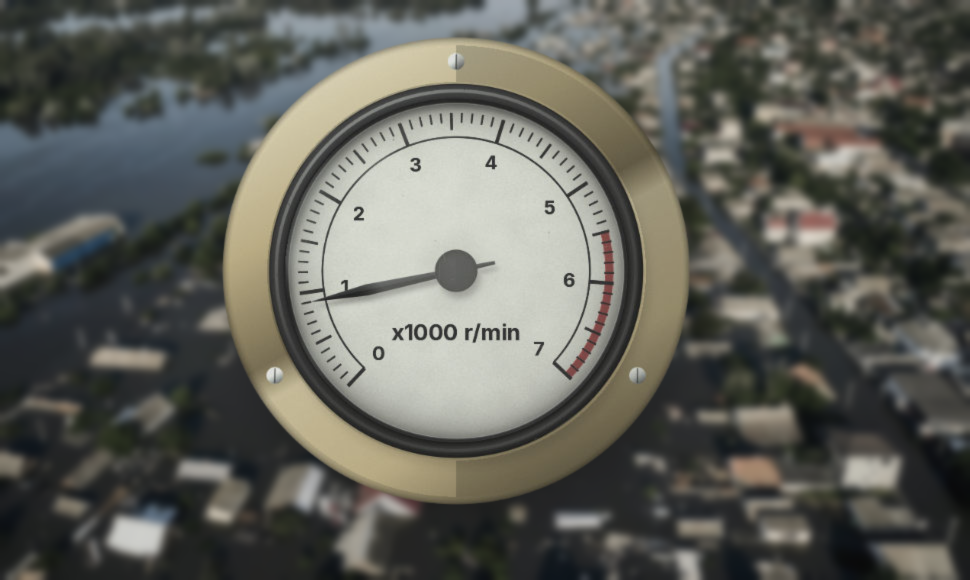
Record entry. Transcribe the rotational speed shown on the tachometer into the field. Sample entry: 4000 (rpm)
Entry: 900 (rpm)
